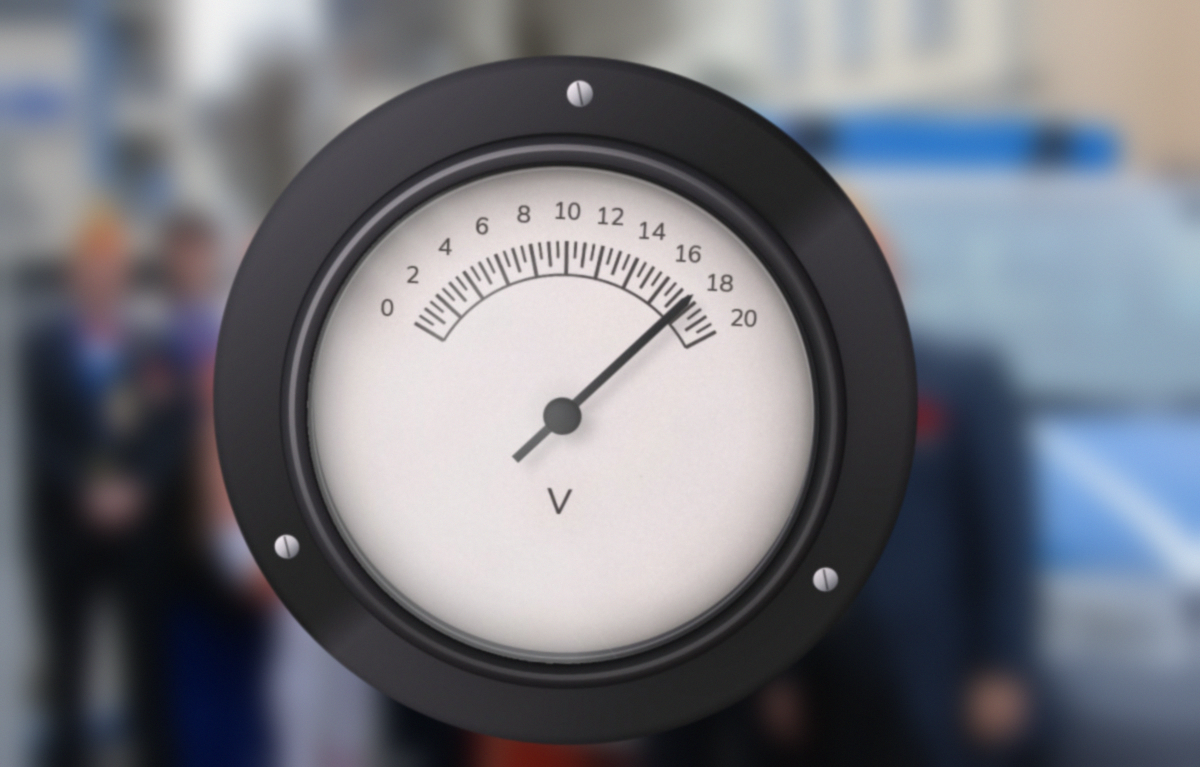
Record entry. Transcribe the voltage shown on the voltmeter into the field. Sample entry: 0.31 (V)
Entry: 17.5 (V)
